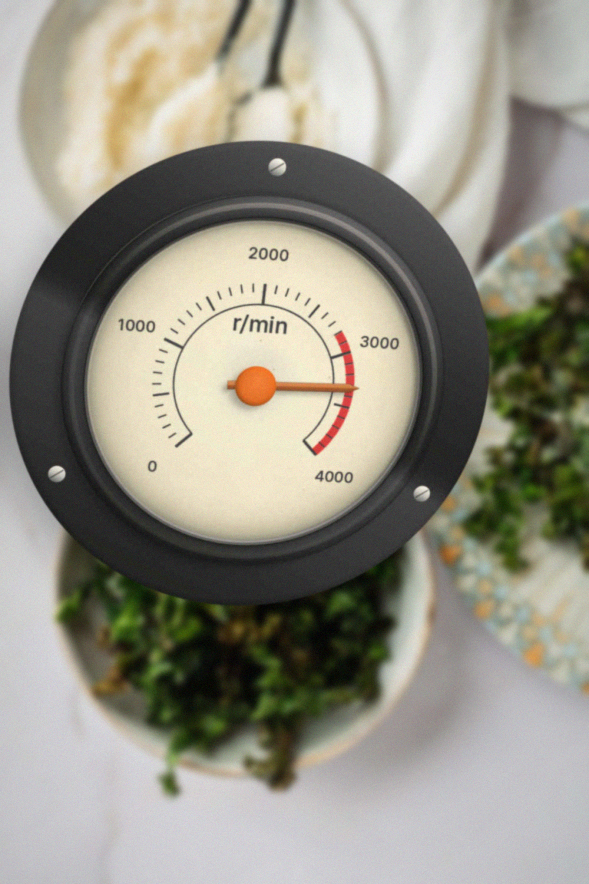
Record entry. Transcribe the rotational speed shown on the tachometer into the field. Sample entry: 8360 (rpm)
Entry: 3300 (rpm)
